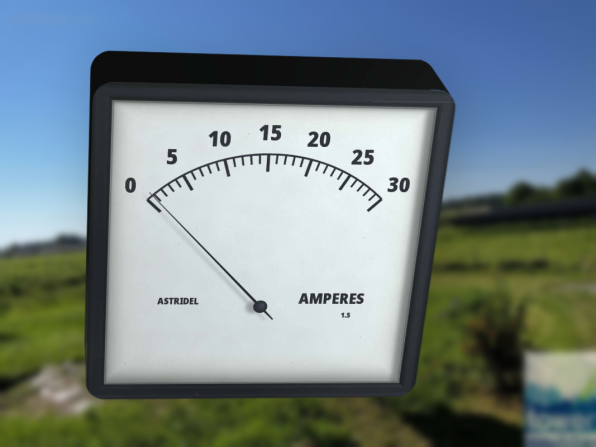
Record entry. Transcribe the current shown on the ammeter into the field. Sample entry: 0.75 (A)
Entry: 1 (A)
